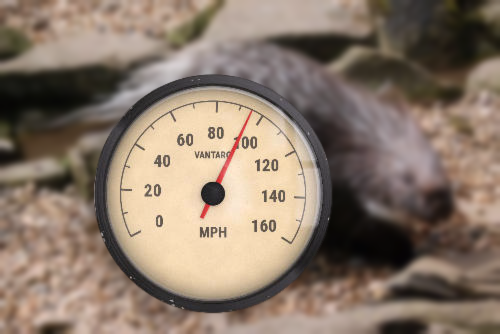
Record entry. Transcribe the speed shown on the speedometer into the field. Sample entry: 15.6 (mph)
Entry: 95 (mph)
